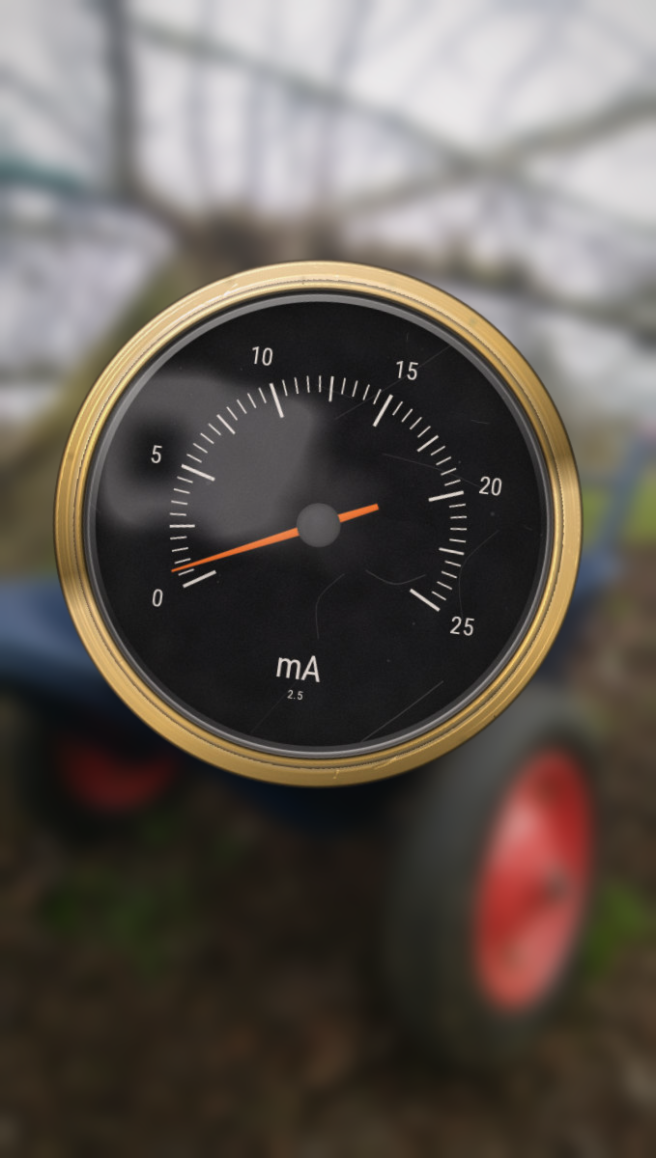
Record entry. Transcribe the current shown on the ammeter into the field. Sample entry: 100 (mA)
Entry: 0.75 (mA)
